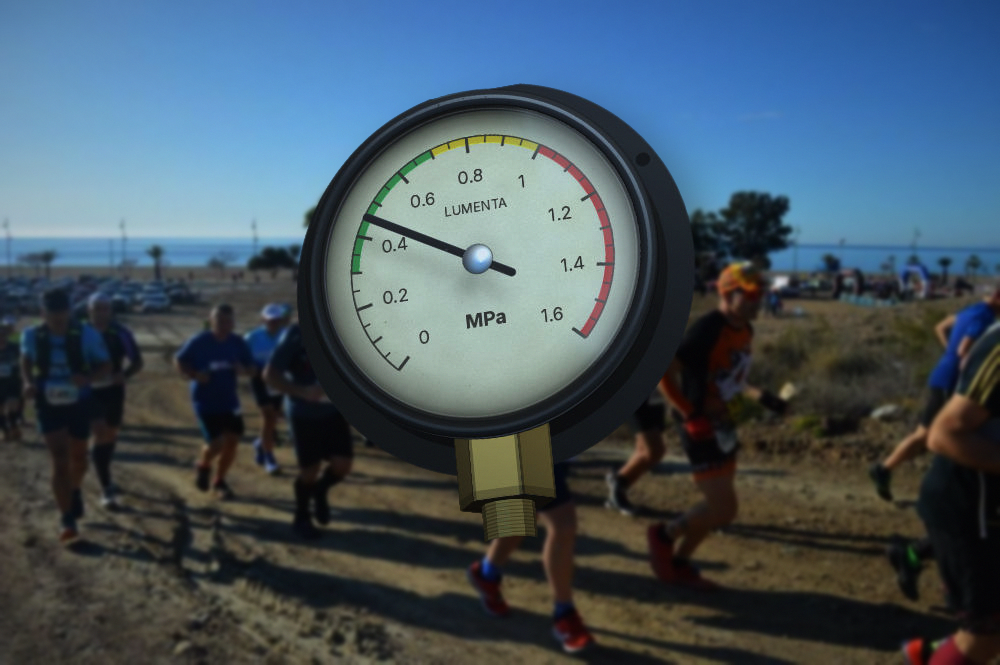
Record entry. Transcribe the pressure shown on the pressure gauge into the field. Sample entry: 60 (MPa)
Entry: 0.45 (MPa)
